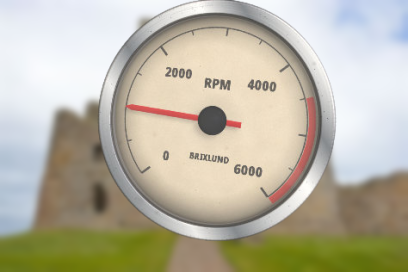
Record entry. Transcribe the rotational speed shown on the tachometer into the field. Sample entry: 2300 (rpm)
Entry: 1000 (rpm)
